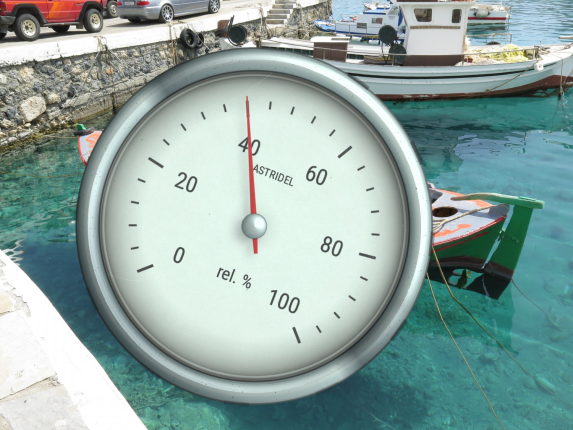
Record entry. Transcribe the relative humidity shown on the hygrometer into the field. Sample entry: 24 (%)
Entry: 40 (%)
